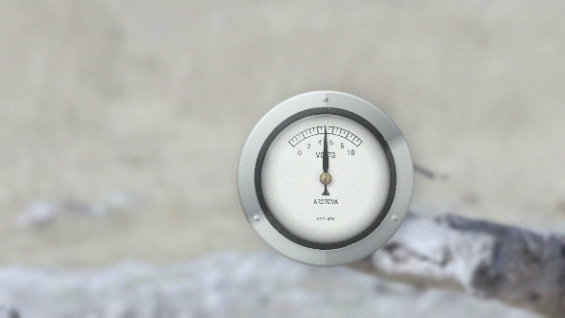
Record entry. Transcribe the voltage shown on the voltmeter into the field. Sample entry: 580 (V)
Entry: 5 (V)
